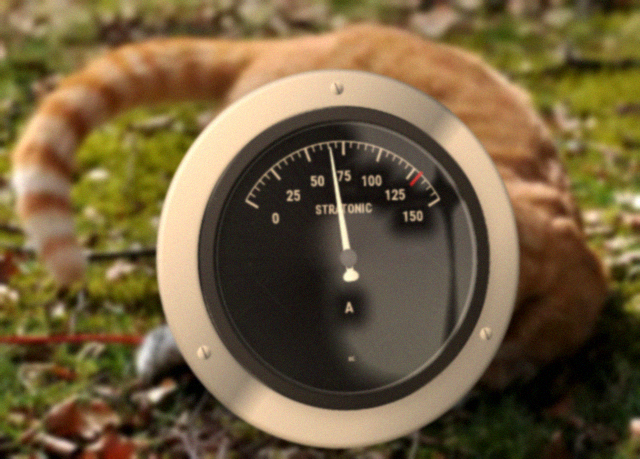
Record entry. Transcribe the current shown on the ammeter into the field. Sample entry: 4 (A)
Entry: 65 (A)
